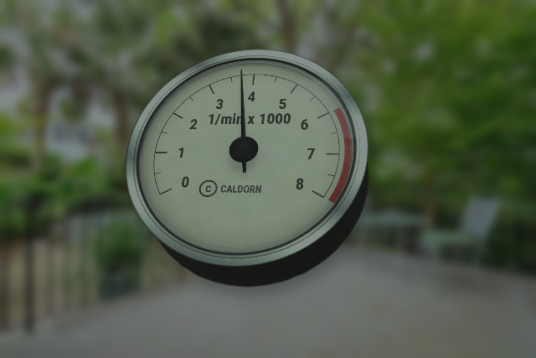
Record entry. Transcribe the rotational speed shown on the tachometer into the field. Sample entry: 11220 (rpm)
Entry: 3750 (rpm)
